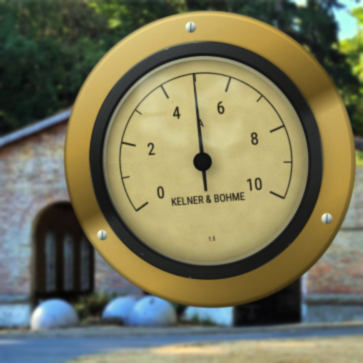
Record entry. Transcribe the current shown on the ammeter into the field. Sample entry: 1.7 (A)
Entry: 5 (A)
